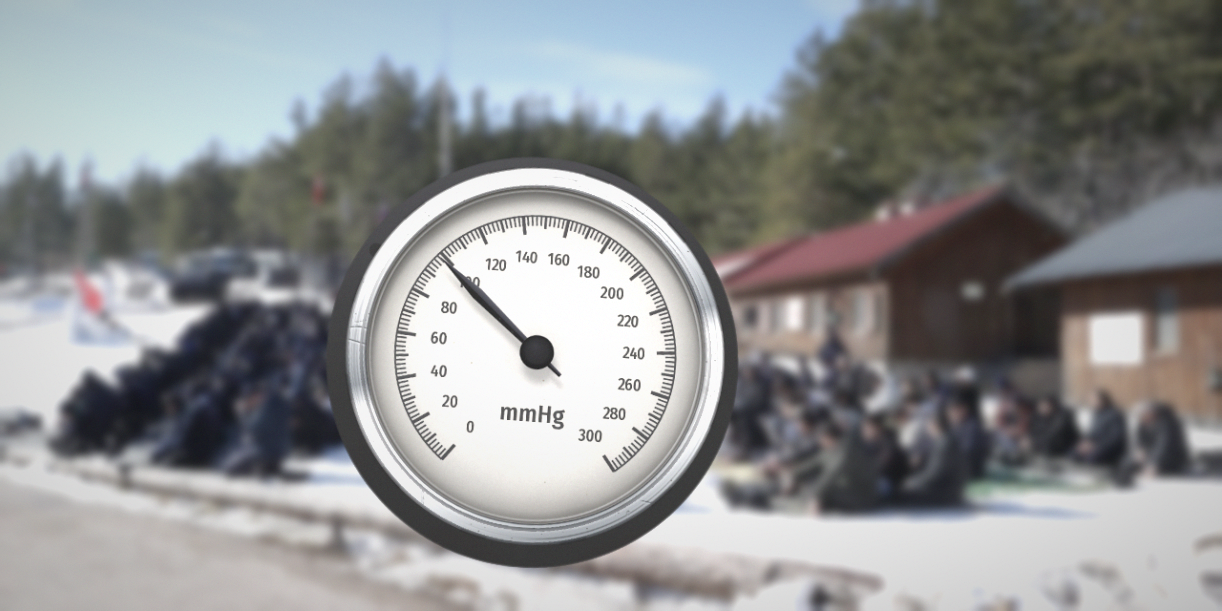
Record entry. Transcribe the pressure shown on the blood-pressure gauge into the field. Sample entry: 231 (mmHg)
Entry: 98 (mmHg)
